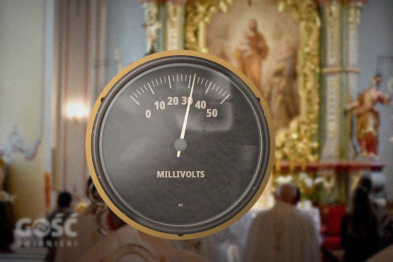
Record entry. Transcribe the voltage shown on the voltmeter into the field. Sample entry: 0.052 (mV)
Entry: 32 (mV)
